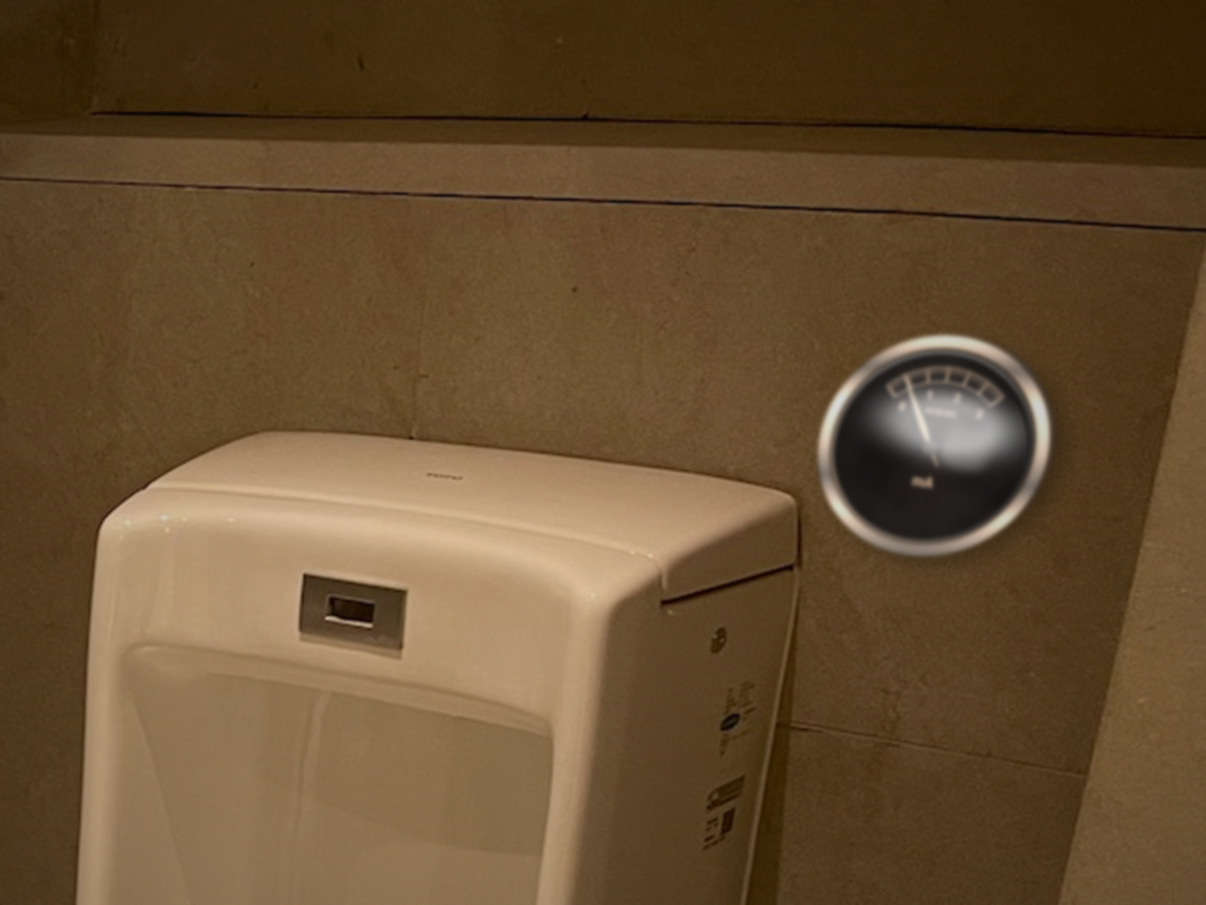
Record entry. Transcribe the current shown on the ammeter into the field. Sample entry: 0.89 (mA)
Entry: 0.5 (mA)
